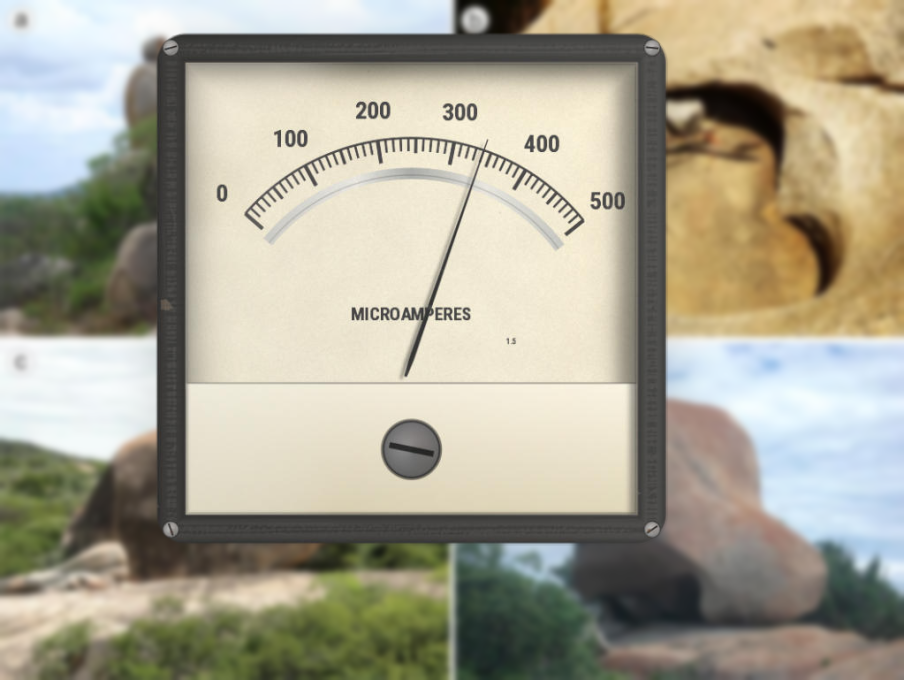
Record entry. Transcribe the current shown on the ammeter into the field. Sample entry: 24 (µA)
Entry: 340 (µA)
